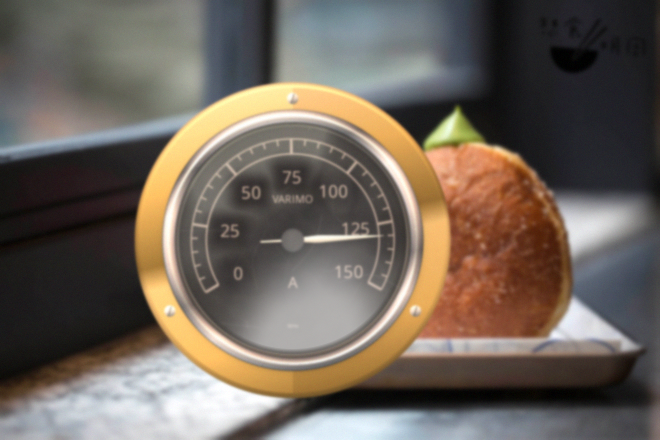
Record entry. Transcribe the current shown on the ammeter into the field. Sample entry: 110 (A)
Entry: 130 (A)
